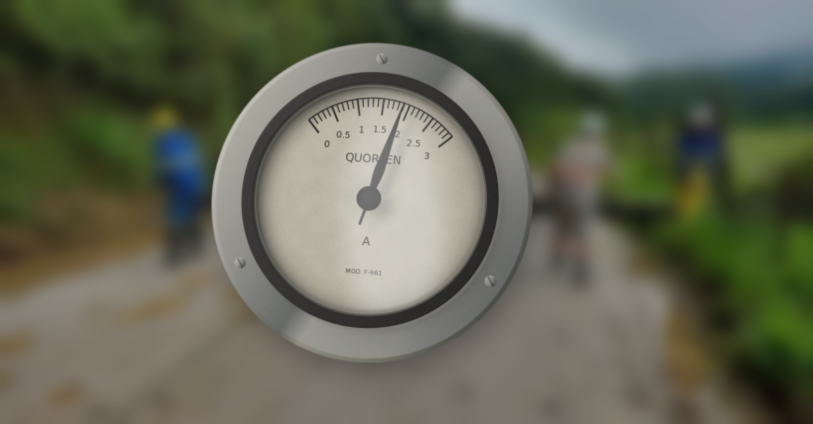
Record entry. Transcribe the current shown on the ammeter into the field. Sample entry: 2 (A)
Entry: 1.9 (A)
